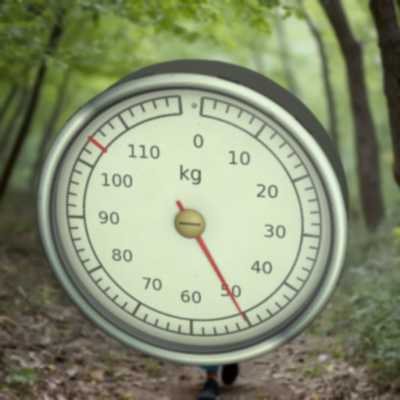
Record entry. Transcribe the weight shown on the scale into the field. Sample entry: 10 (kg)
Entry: 50 (kg)
